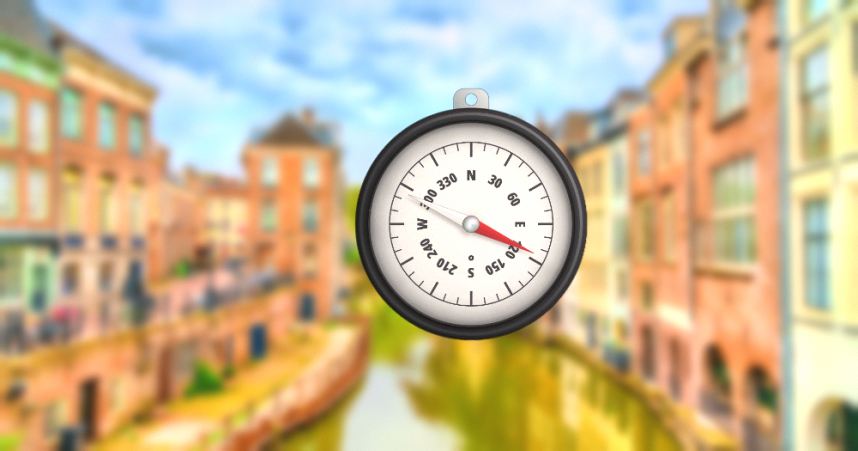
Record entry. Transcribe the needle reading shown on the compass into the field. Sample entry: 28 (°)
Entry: 115 (°)
